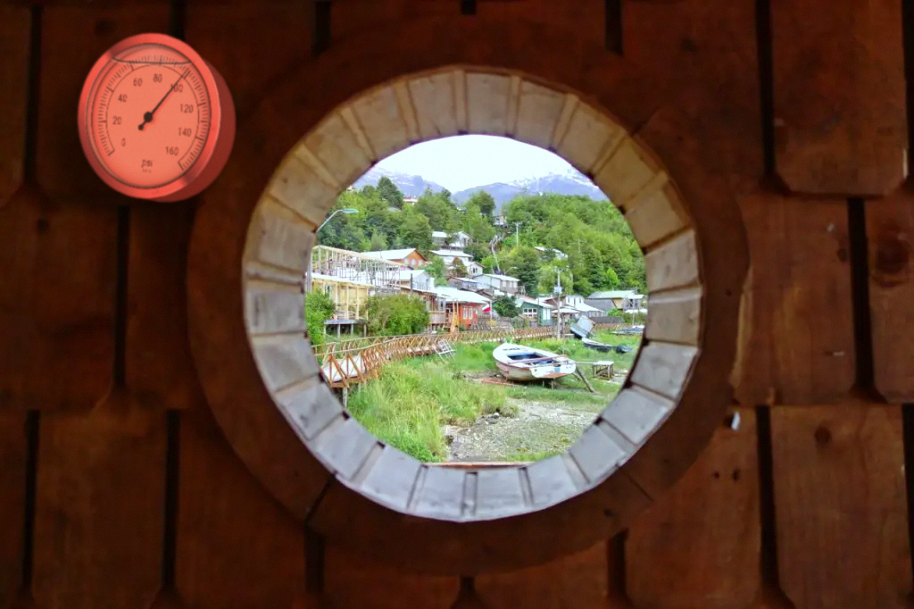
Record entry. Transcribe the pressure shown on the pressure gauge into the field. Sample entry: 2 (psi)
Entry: 100 (psi)
